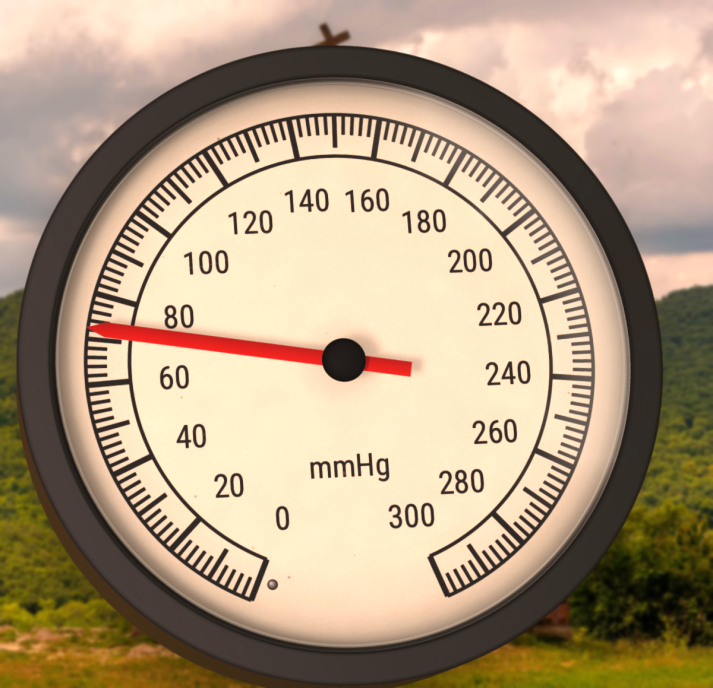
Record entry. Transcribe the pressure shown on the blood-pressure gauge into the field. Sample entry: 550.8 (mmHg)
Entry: 72 (mmHg)
